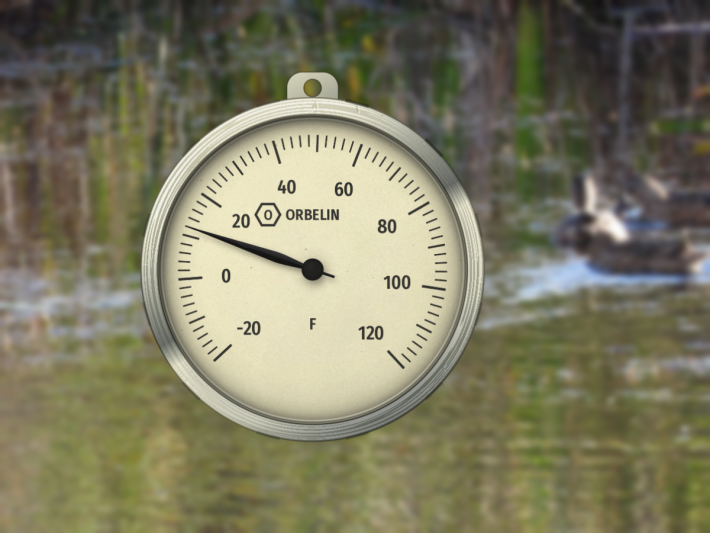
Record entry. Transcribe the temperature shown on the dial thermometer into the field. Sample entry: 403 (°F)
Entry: 12 (°F)
